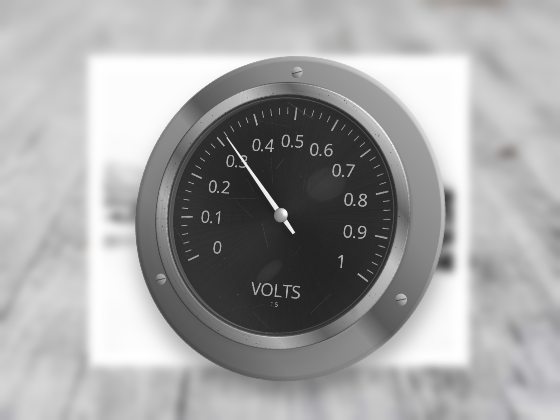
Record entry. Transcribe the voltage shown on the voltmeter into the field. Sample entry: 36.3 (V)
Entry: 0.32 (V)
